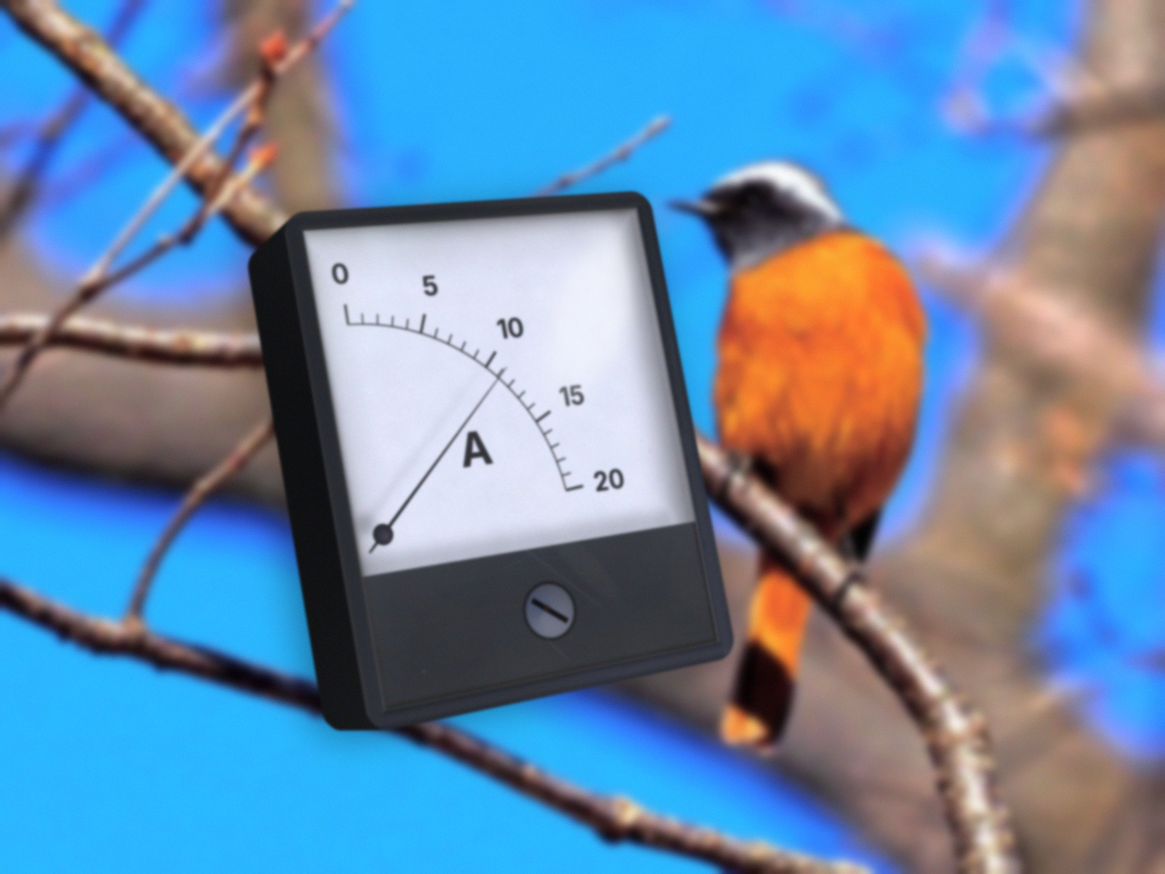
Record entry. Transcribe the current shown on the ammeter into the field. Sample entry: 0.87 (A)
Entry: 11 (A)
